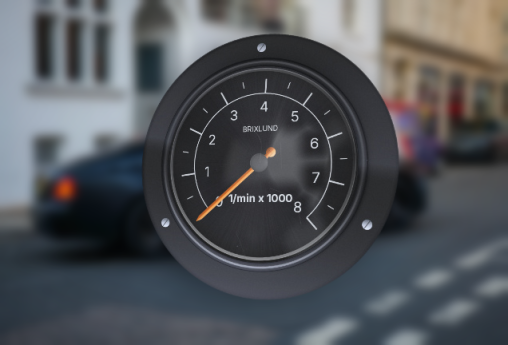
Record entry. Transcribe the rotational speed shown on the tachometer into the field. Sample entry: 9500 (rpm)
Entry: 0 (rpm)
